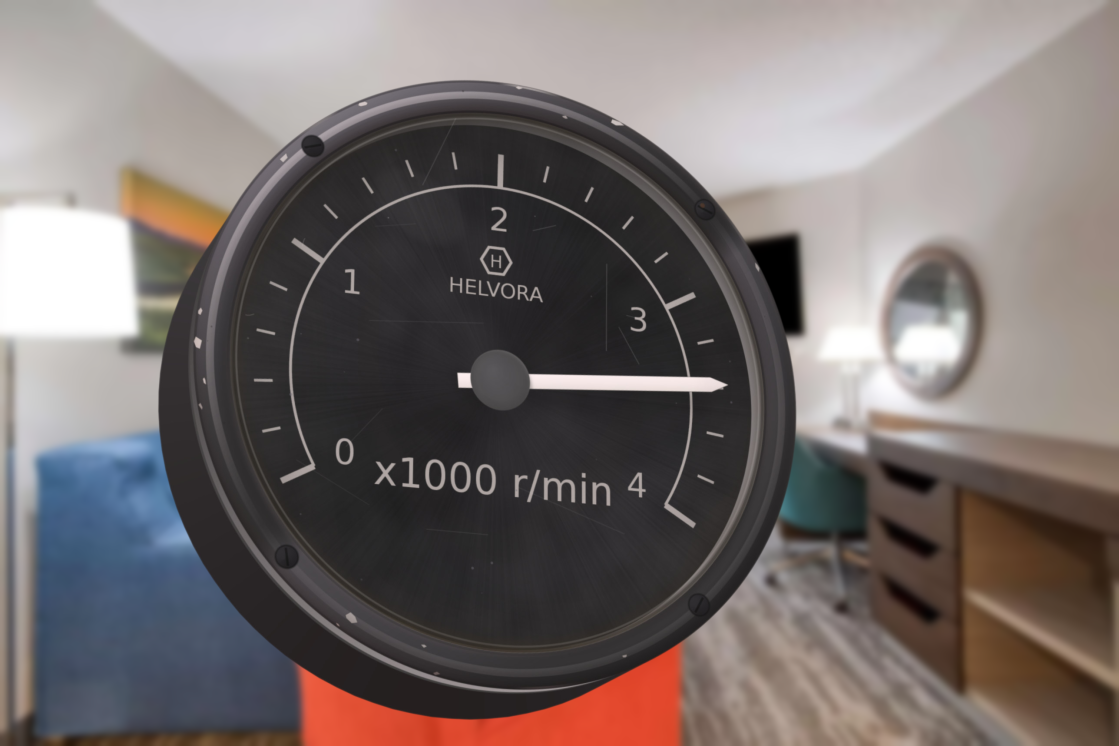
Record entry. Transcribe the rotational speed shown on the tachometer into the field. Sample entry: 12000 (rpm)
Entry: 3400 (rpm)
